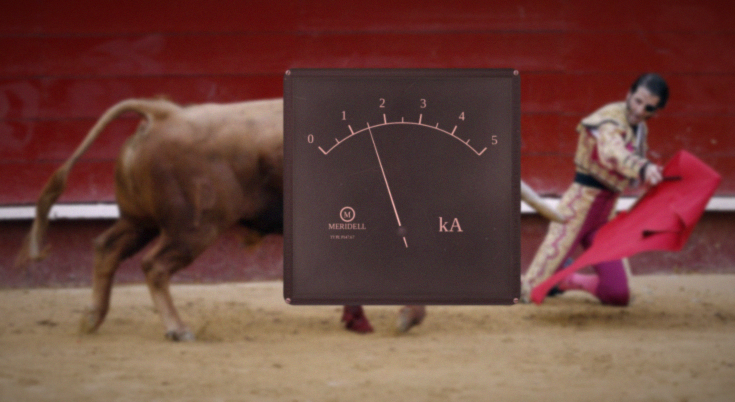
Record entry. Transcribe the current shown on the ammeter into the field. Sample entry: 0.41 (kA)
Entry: 1.5 (kA)
